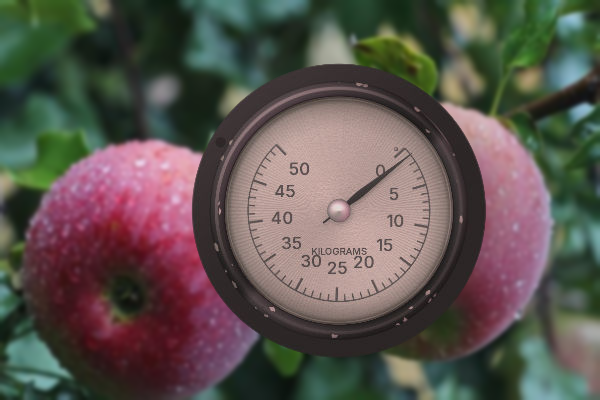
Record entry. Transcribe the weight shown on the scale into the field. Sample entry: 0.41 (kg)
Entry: 1 (kg)
